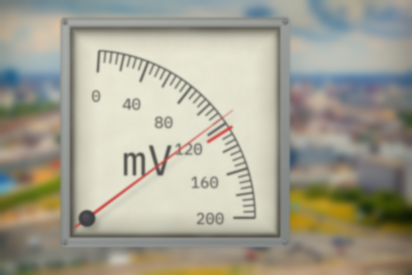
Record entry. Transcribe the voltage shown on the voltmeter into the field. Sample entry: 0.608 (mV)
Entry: 115 (mV)
